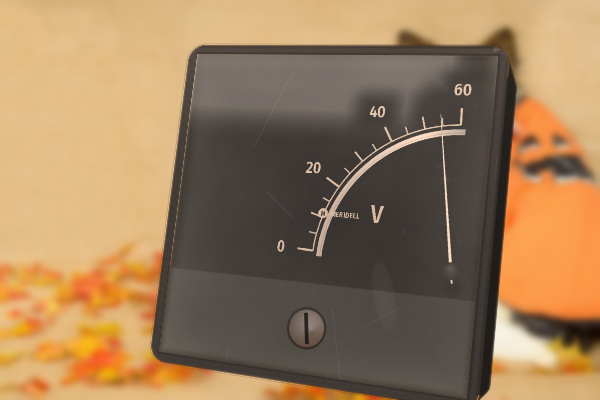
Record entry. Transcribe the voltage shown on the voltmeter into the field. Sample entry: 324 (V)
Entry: 55 (V)
